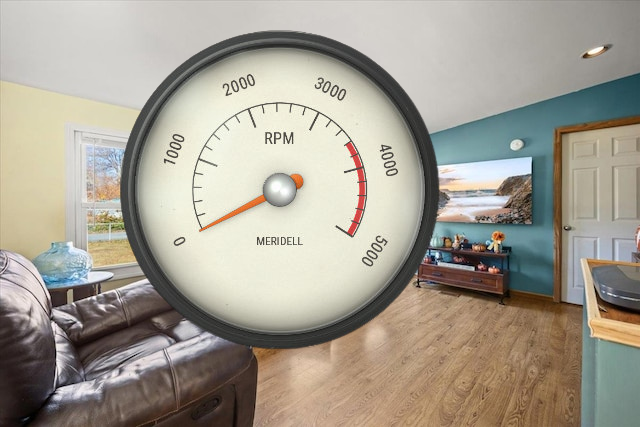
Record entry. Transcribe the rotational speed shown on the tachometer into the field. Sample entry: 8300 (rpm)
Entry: 0 (rpm)
